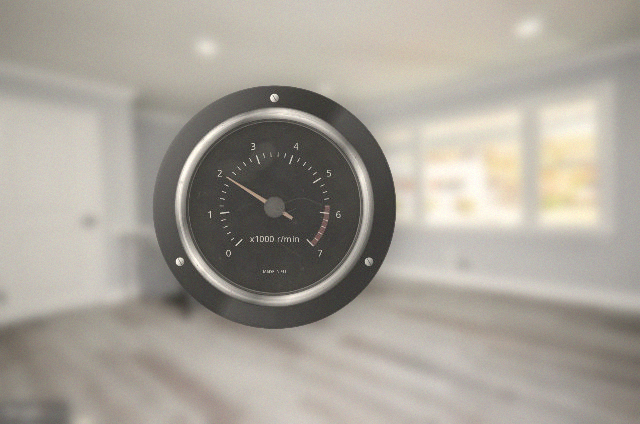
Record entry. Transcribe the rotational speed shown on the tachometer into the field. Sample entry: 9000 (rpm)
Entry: 2000 (rpm)
